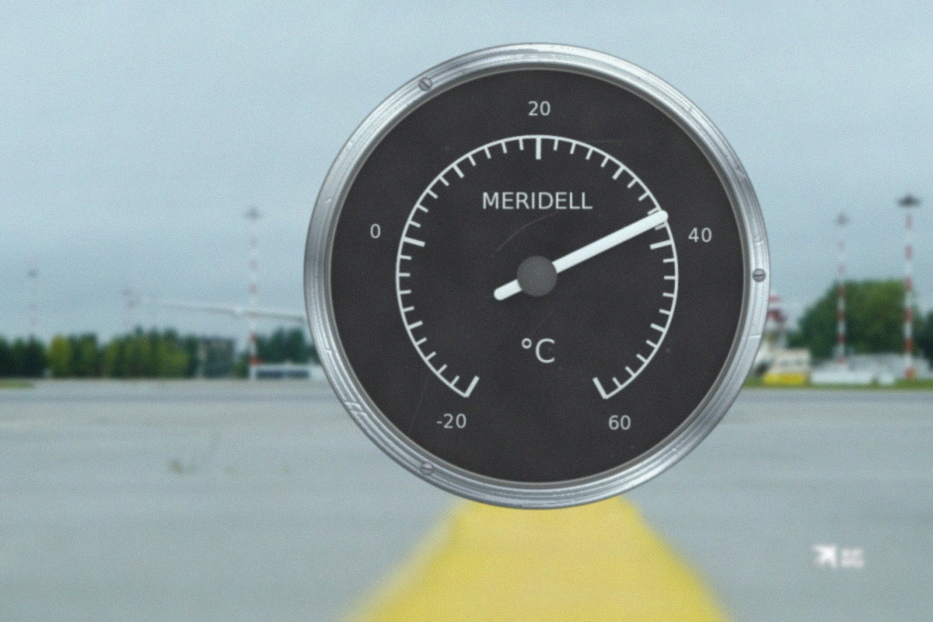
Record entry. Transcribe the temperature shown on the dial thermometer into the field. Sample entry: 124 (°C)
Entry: 37 (°C)
